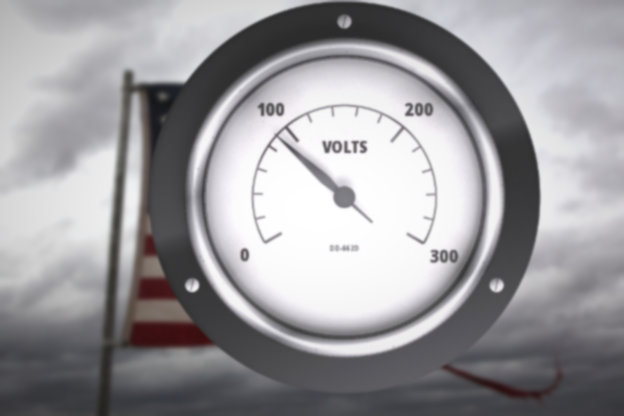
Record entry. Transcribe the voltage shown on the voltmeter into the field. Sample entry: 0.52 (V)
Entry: 90 (V)
